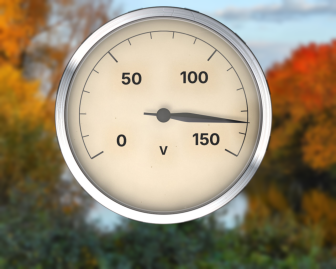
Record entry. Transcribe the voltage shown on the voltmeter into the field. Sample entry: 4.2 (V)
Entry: 135 (V)
